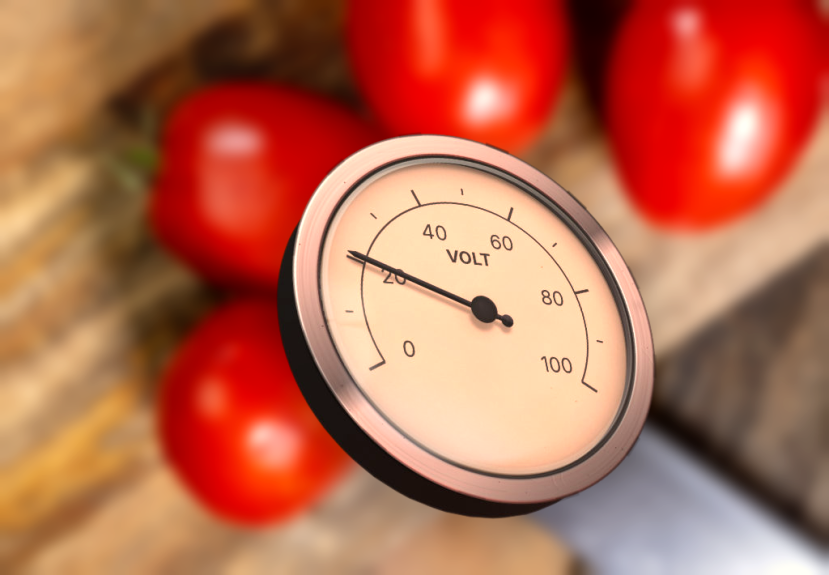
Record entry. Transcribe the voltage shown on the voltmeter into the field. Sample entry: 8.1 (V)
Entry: 20 (V)
